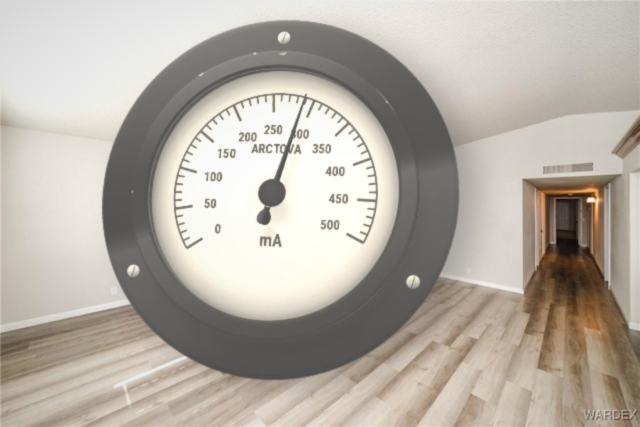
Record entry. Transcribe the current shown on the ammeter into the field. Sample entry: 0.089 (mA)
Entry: 290 (mA)
